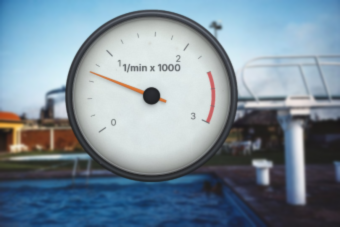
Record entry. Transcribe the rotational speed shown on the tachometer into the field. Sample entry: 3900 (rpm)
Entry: 700 (rpm)
